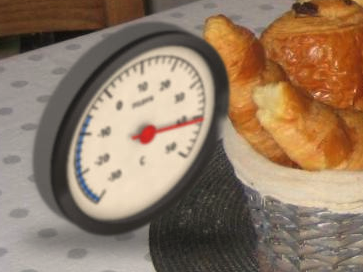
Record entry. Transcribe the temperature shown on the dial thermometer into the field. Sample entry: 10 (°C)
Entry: 40 (°C)
